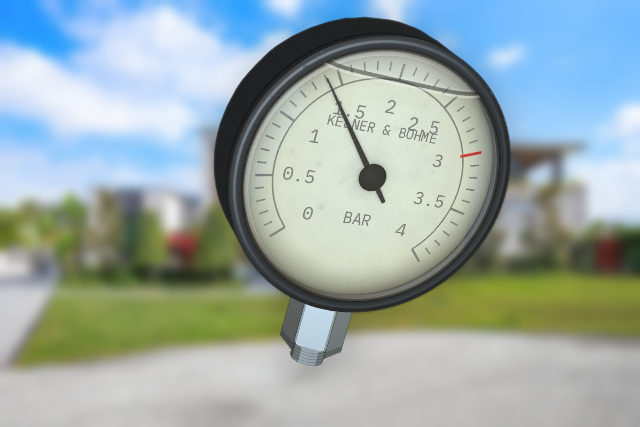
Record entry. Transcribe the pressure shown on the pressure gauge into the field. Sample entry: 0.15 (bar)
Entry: 1.4 (bar)
